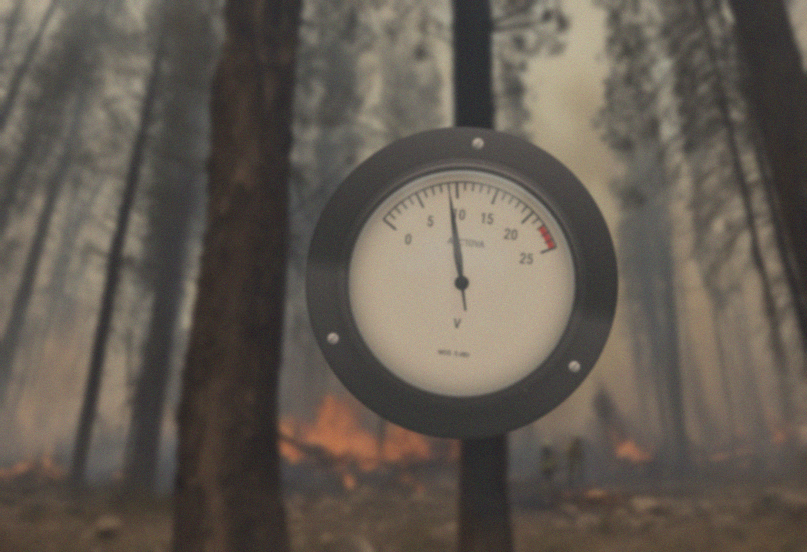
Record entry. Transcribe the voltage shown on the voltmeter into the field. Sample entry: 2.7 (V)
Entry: 9 (V)
